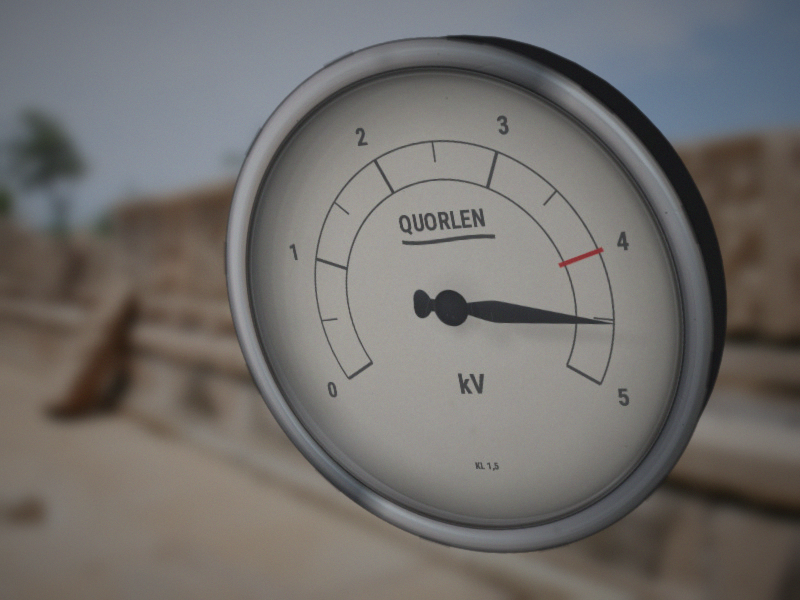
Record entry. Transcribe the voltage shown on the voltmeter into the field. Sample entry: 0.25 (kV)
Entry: 4.5 (kV)
